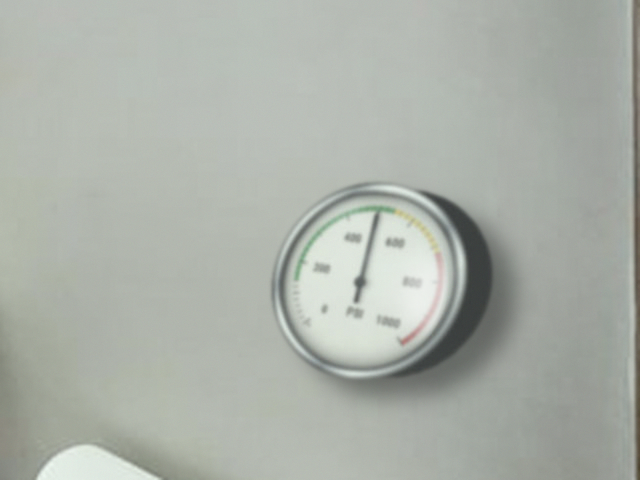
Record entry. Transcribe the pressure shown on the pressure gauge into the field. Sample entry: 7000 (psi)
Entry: 500 (psi)
